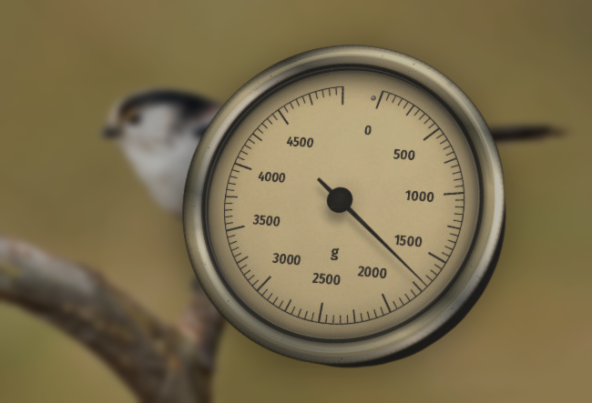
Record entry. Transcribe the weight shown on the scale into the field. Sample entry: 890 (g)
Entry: 1700 (g)
